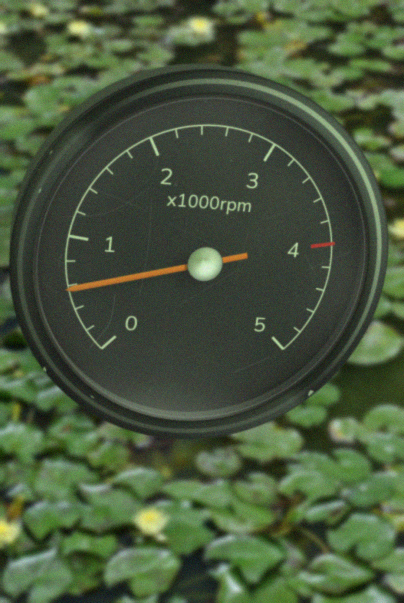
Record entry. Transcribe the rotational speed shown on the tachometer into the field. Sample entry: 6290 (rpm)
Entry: 600 (rpm)
